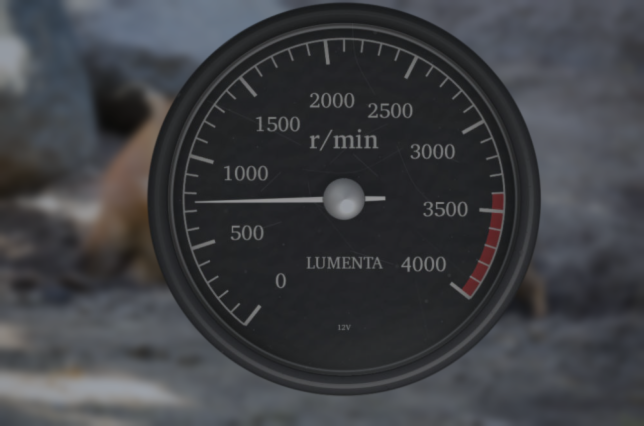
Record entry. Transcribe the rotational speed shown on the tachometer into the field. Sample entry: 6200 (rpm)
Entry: 750 (rpm)
